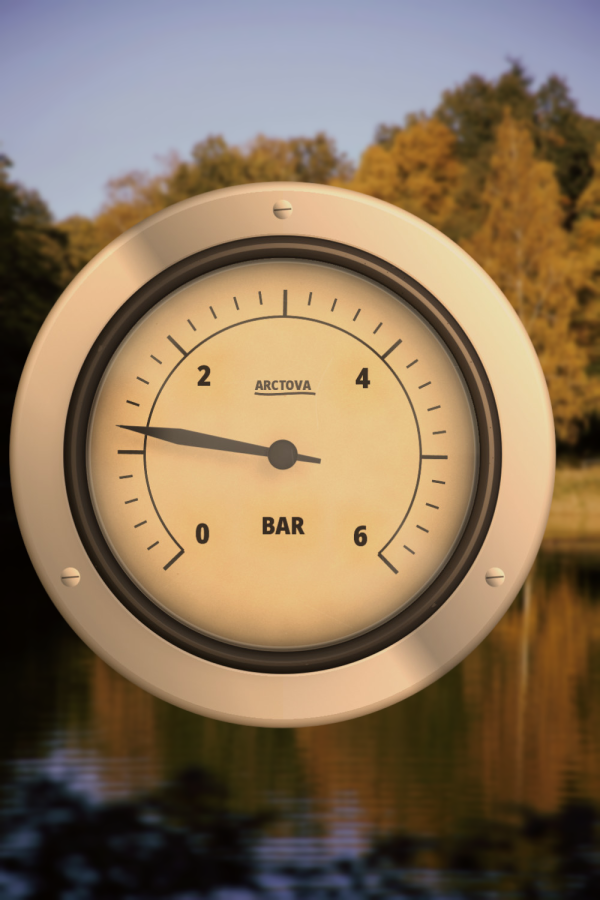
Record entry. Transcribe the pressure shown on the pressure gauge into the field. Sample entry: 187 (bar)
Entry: 1.2 (bar)
